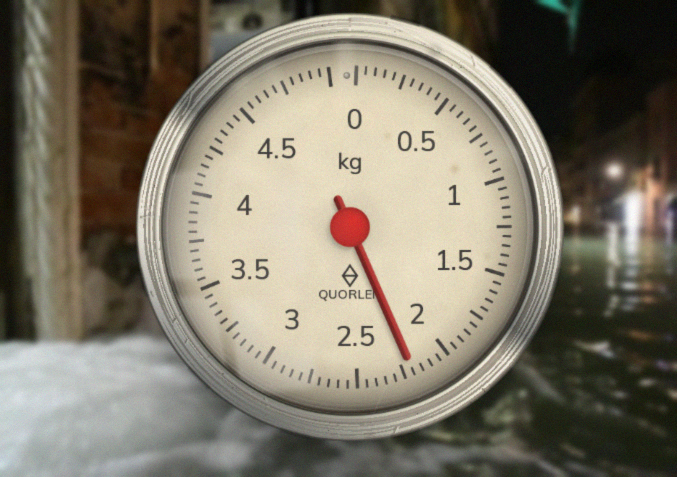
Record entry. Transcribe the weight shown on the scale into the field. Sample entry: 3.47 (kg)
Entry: 2.2 (kg)
